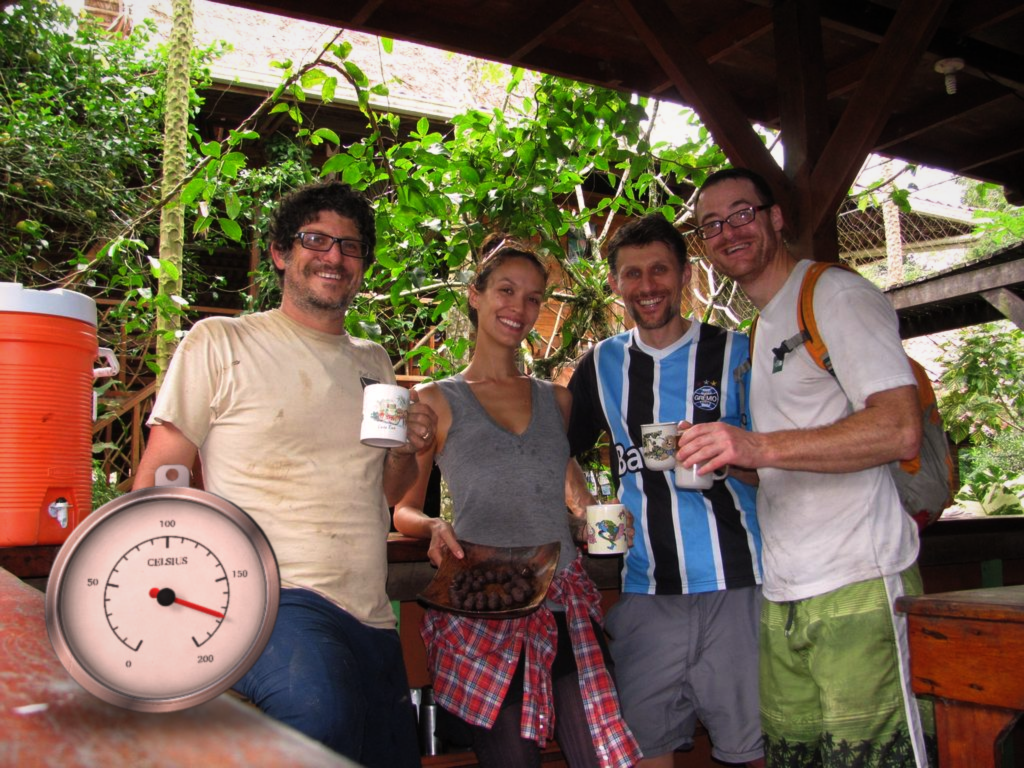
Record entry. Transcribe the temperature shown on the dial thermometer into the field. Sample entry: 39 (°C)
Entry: 175 (°C)
